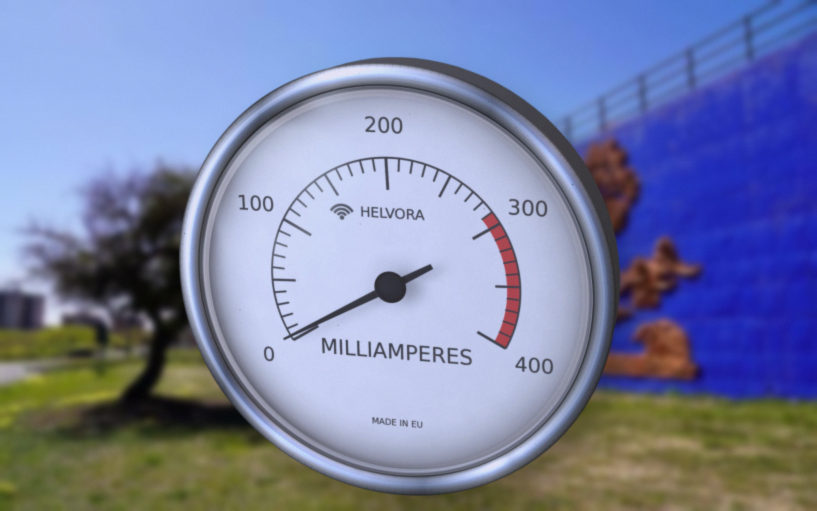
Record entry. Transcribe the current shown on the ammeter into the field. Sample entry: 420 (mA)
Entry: 5 (mA)
